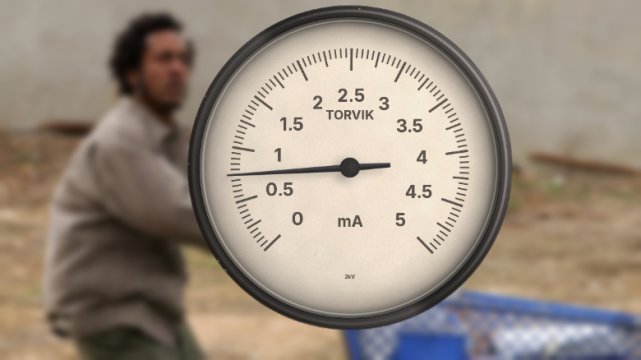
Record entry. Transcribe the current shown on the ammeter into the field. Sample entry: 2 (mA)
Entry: 0.75 (mA)
